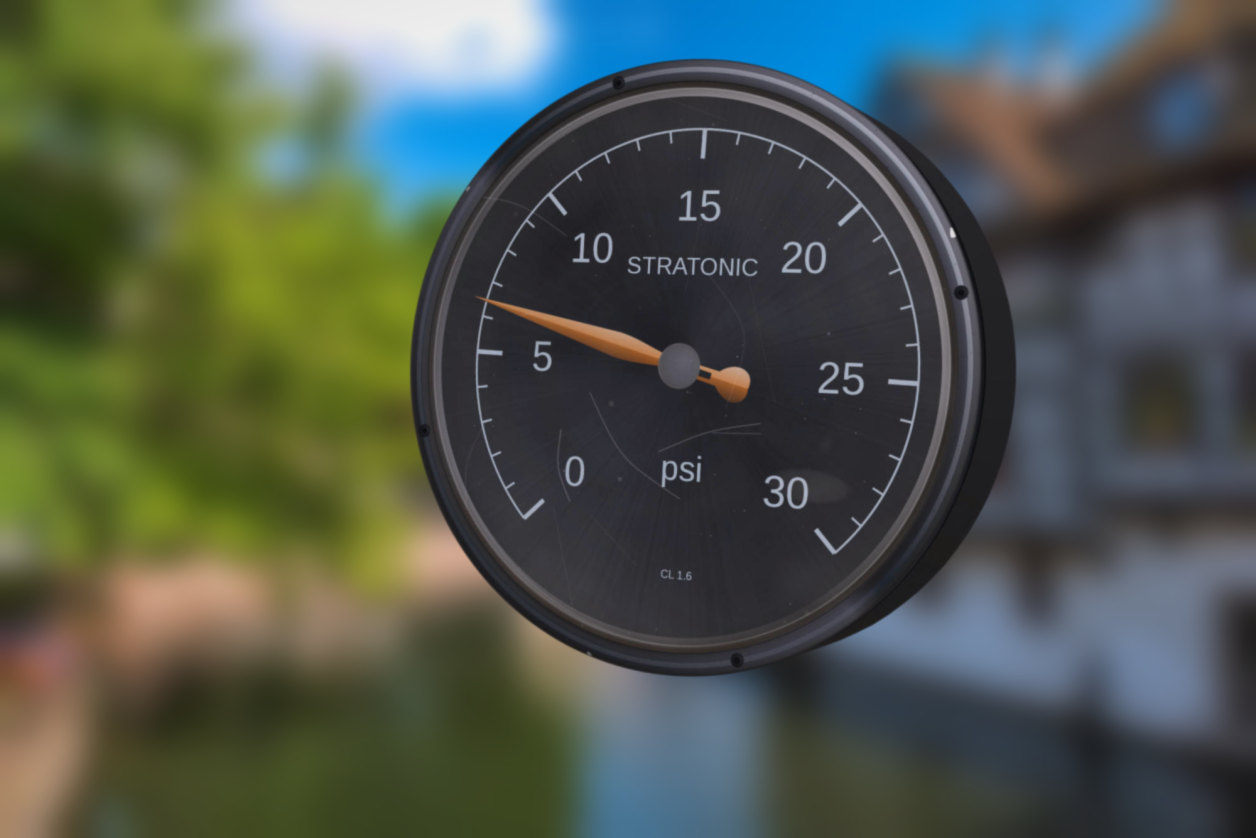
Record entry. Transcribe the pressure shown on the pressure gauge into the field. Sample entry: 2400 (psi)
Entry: 6.5 (psi)
